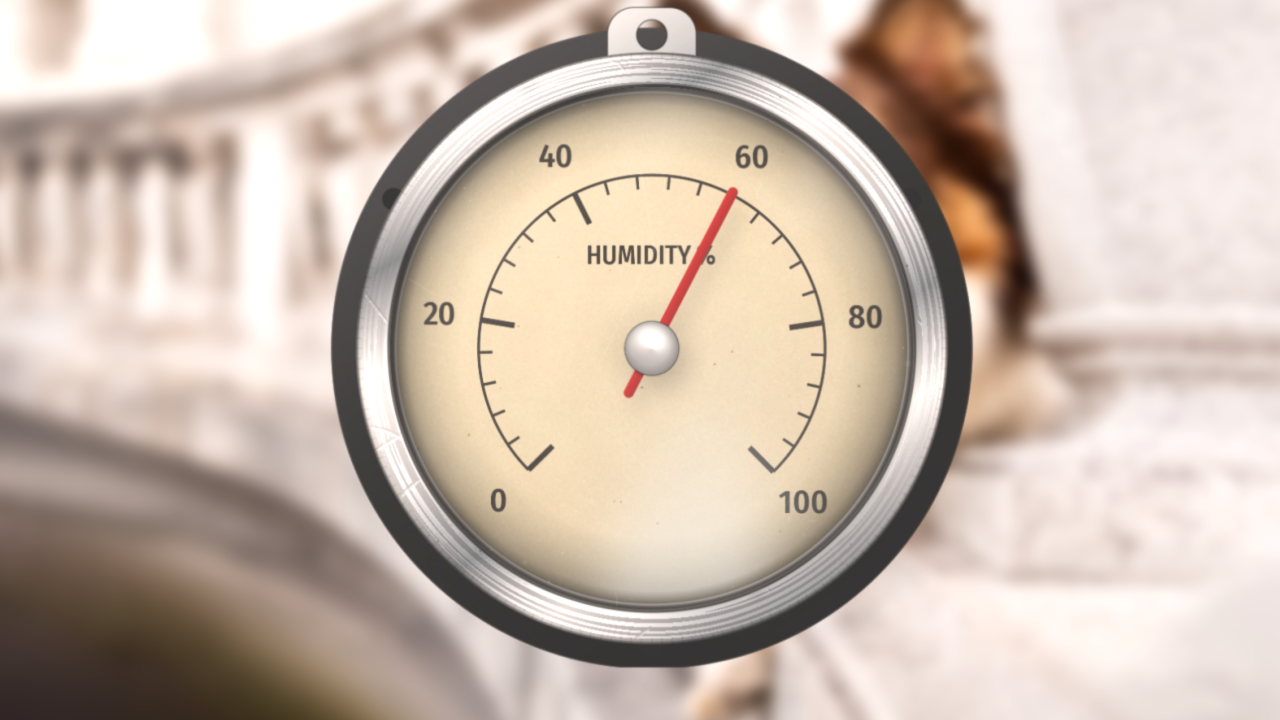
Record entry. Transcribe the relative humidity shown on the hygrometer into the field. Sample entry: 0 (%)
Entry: 60 (%)
